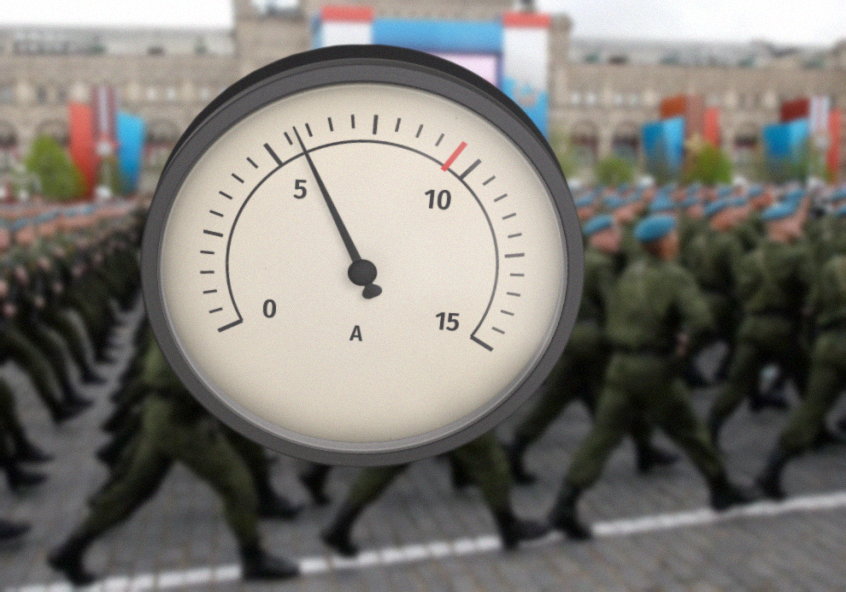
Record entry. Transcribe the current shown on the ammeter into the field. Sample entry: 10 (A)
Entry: 5.75 (A)
